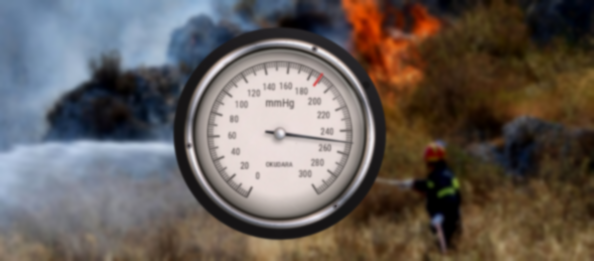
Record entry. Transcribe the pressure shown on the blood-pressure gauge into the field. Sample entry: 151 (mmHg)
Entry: 250 (mmHg)
